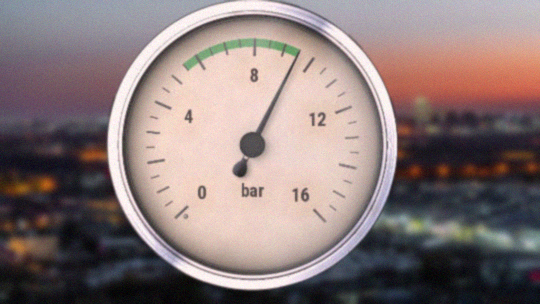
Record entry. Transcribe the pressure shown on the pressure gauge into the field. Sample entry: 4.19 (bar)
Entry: 9.5 (bar)
